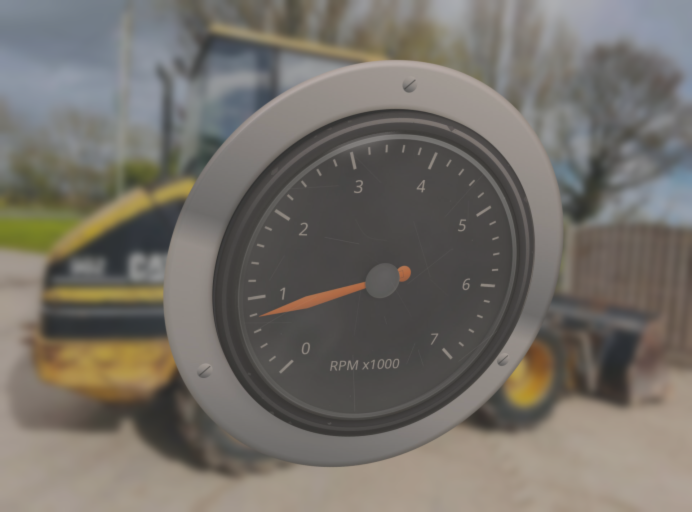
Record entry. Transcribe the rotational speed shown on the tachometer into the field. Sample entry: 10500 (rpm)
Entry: 800 (rpm)
